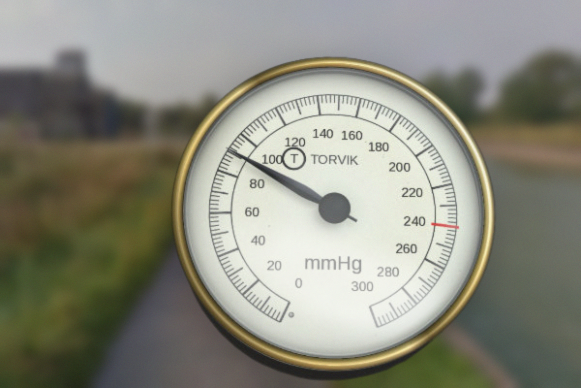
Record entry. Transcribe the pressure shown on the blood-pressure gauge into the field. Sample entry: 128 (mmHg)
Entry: 90 (mmHg)
